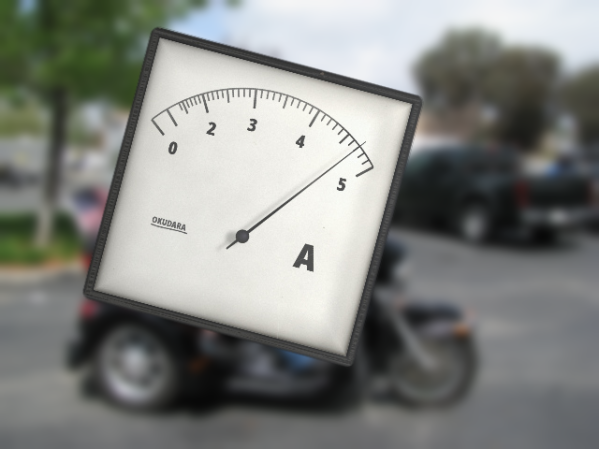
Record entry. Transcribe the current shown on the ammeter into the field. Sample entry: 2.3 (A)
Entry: 4.7 (A)
